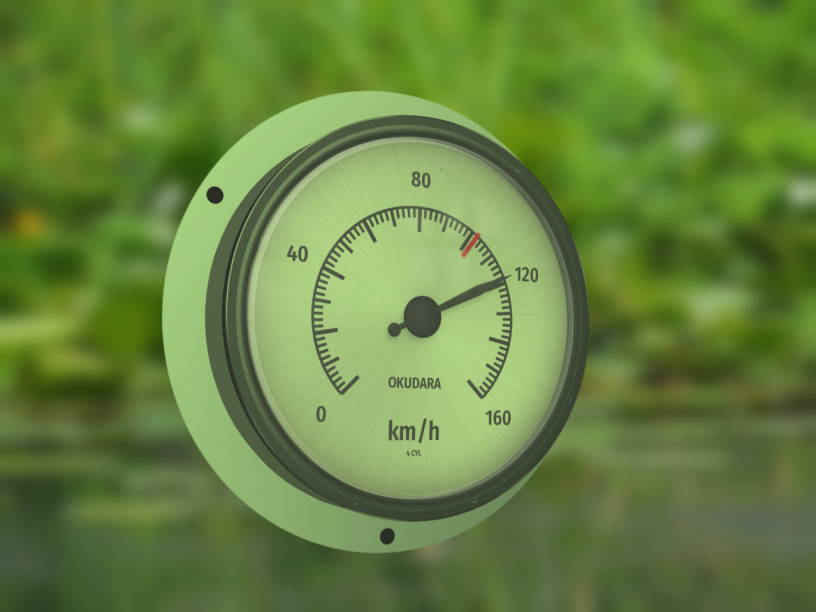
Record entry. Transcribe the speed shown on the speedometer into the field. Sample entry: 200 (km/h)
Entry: 118 (km/h)
